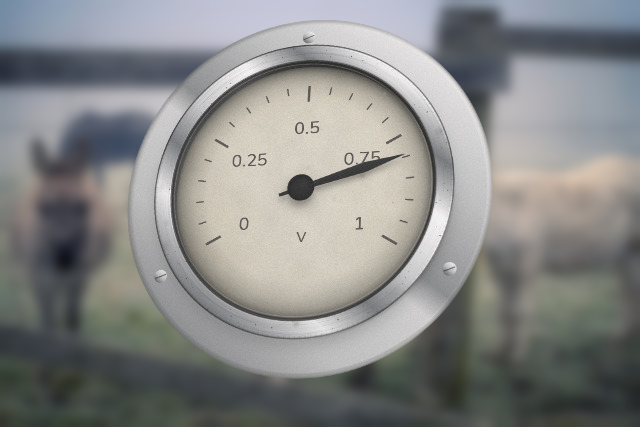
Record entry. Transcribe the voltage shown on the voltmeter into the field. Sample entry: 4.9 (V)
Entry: 0.8 (V)
